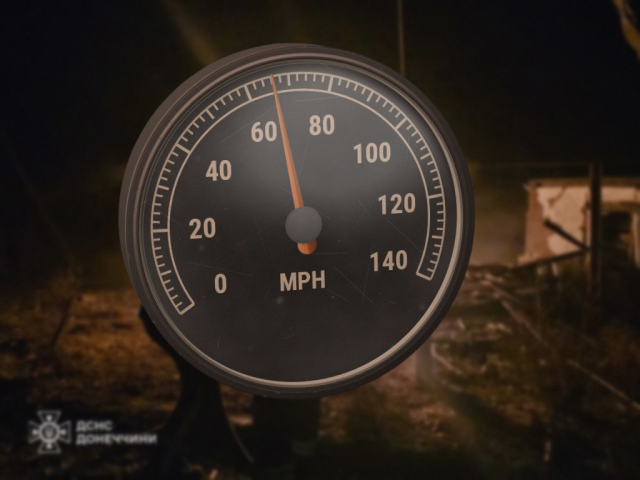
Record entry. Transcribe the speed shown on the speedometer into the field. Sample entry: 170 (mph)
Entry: 66 (mph)
